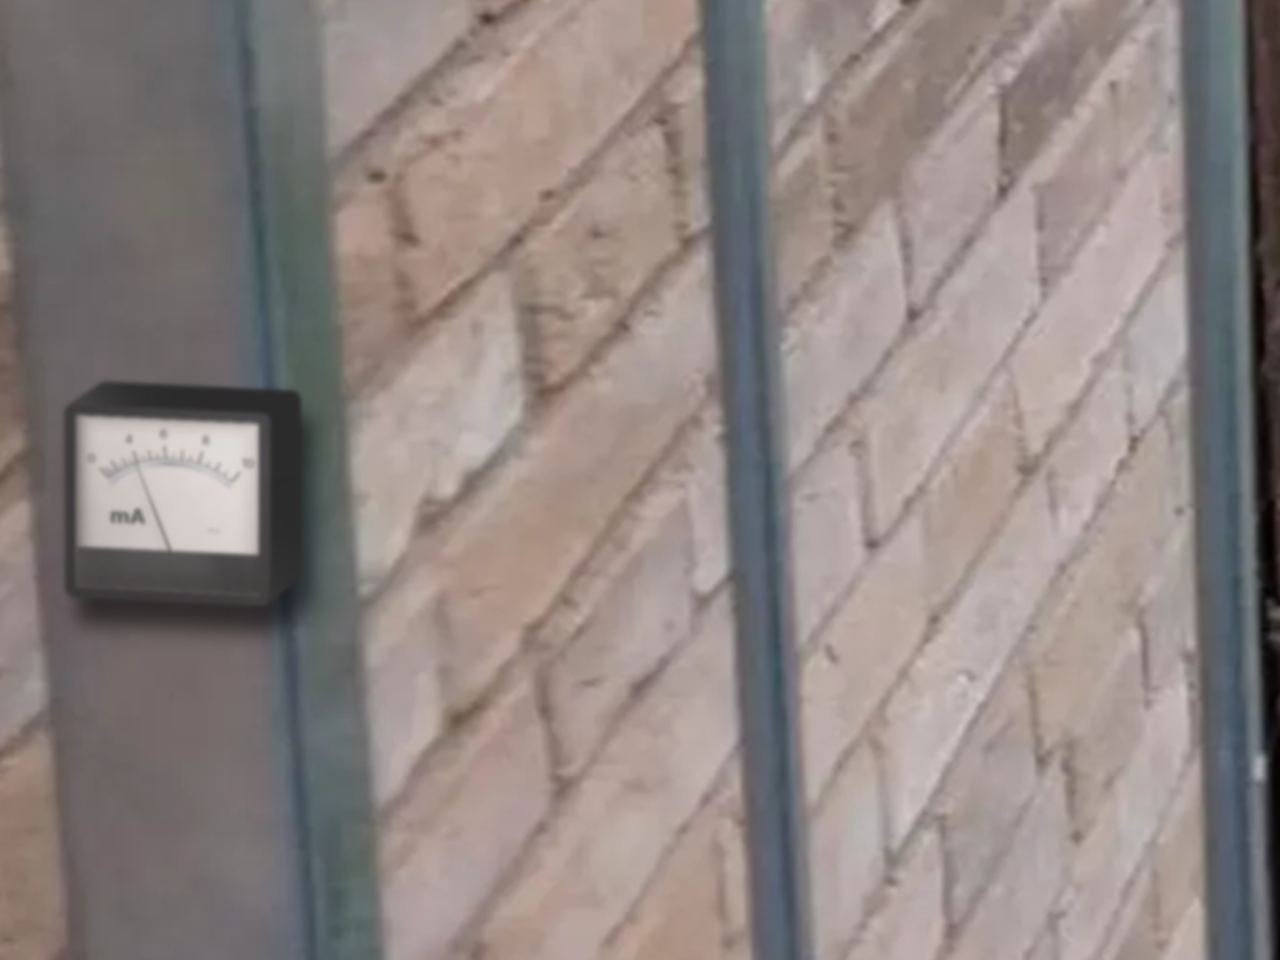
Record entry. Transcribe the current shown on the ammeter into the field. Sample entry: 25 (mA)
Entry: 4 (mA)
